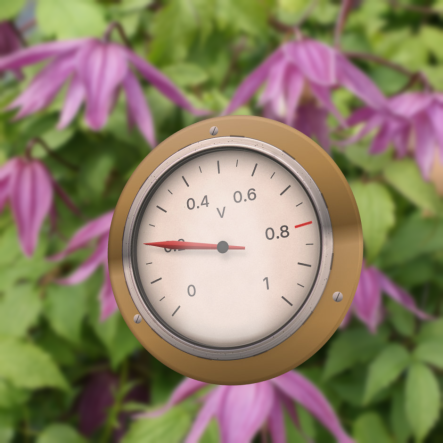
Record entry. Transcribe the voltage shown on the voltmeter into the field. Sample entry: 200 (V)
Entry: 0.2 (V)
